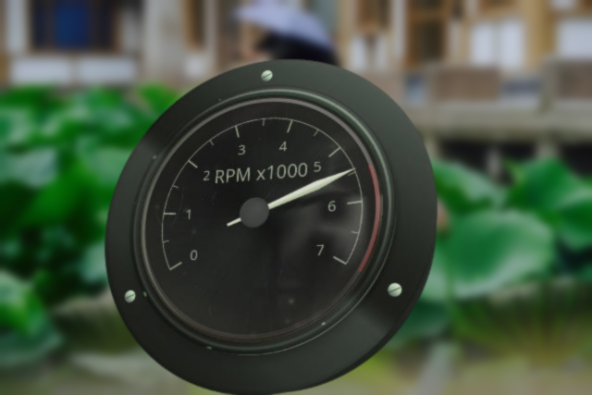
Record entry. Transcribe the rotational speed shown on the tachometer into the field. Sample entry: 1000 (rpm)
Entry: 5500 (rpm)
